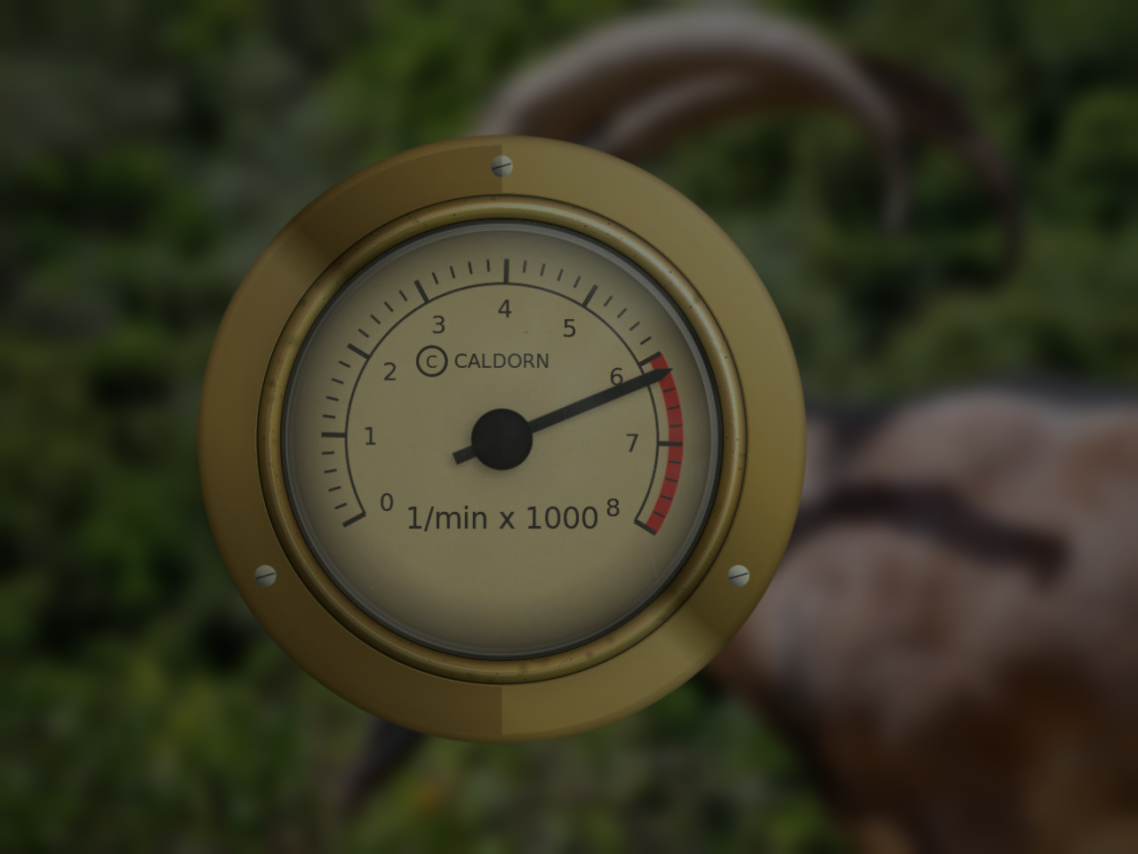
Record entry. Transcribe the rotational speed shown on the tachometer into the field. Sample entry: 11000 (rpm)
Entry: 6200 (rpm)
